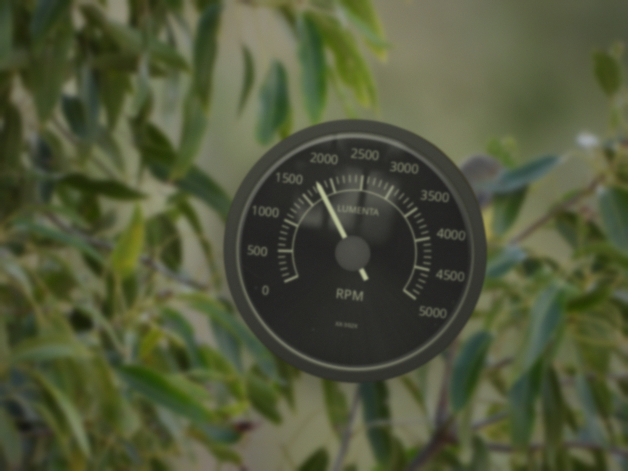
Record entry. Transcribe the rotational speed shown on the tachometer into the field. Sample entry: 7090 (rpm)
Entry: 1800 (rpm)
